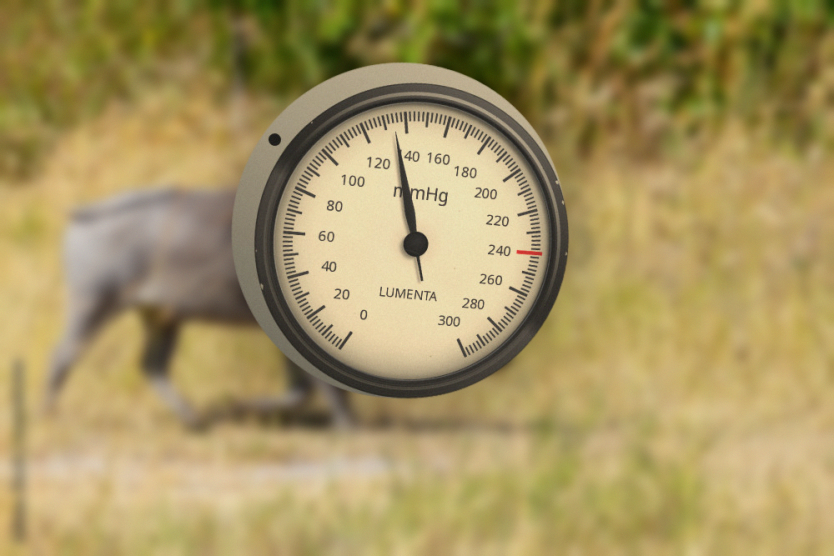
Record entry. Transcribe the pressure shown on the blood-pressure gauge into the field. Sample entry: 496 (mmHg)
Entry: 134 (mmHg)
